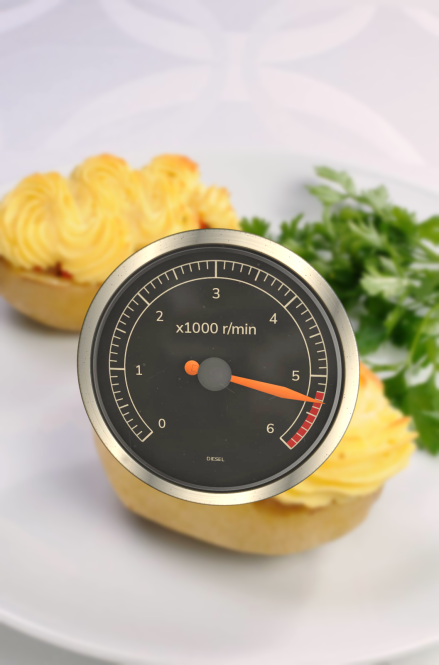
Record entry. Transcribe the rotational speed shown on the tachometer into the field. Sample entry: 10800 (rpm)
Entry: 5300 (rpm)
